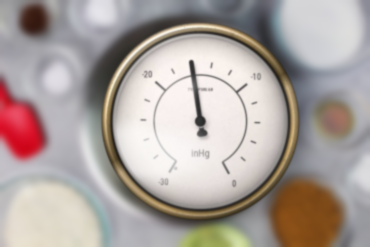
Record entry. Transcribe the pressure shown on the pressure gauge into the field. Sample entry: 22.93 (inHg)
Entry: -16 (inHg)
